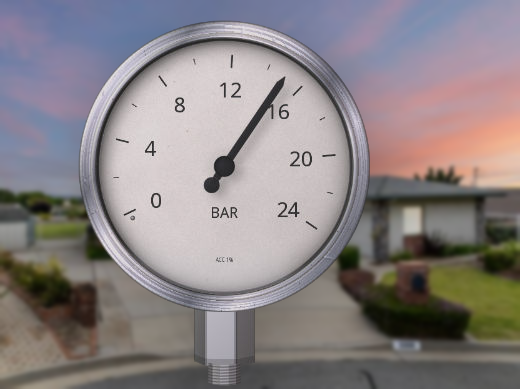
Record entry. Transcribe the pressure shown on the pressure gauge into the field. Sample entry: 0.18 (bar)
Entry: 15 (bar)
